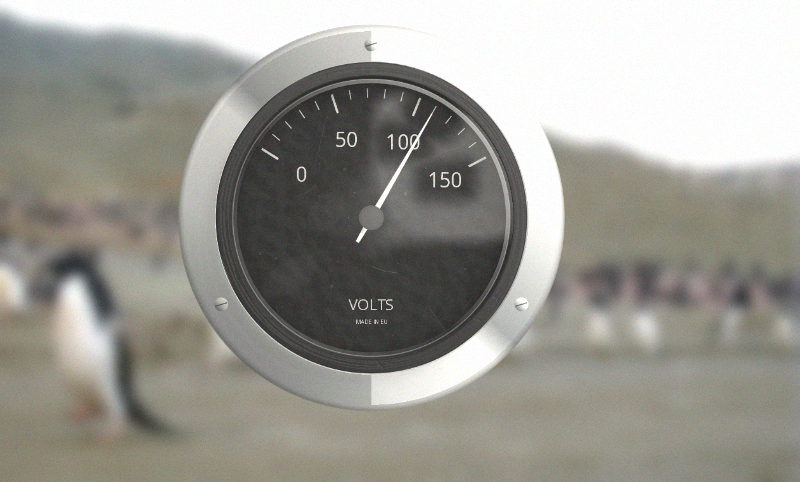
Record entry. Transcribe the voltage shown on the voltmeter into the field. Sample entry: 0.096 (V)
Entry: 110 (V)
